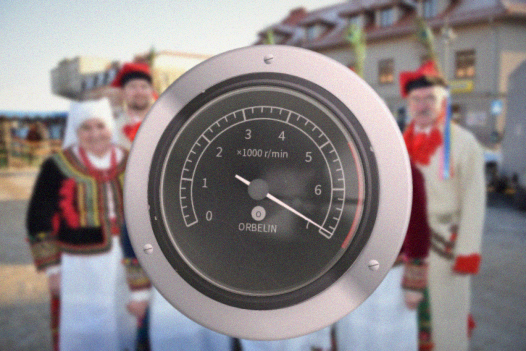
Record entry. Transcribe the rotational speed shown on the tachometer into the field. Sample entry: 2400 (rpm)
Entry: 6900 (rpm)
